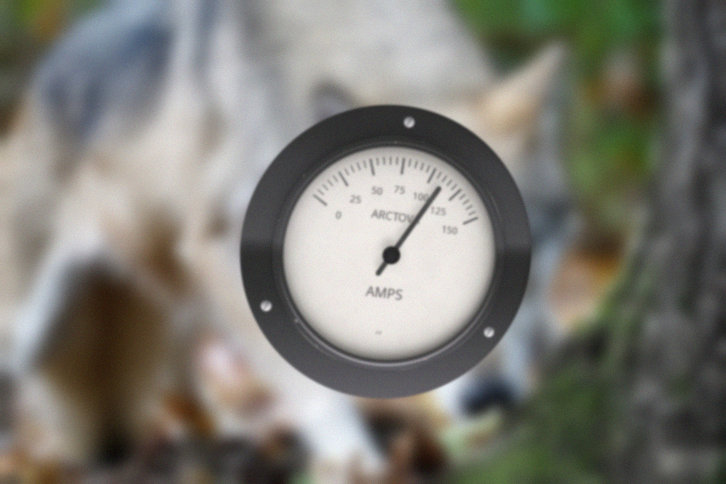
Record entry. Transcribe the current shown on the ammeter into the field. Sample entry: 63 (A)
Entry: 110 (A)
